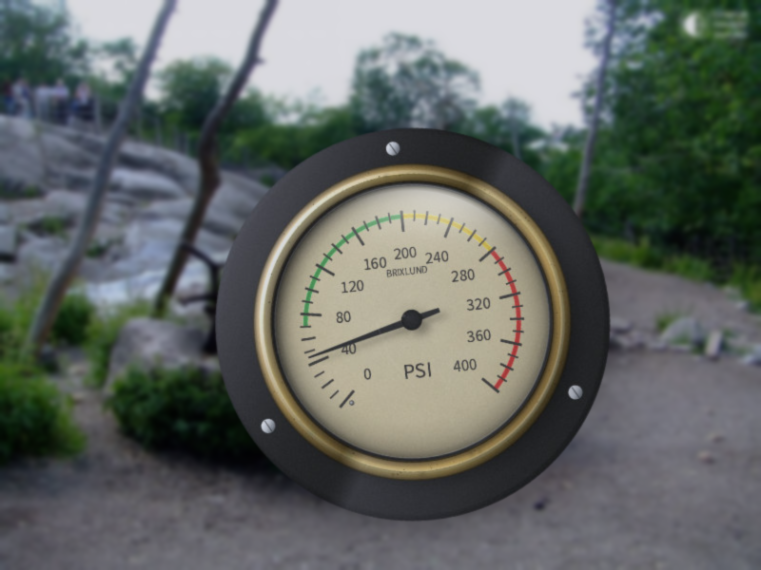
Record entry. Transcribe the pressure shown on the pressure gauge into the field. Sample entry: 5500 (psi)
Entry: 45 (psi)
